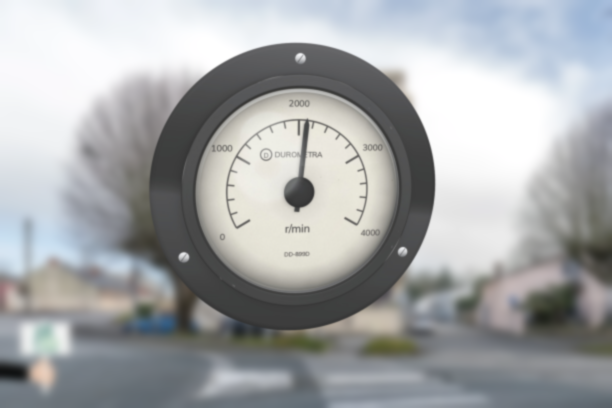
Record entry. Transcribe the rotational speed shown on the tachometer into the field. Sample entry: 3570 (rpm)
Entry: 2100 (rpm)
